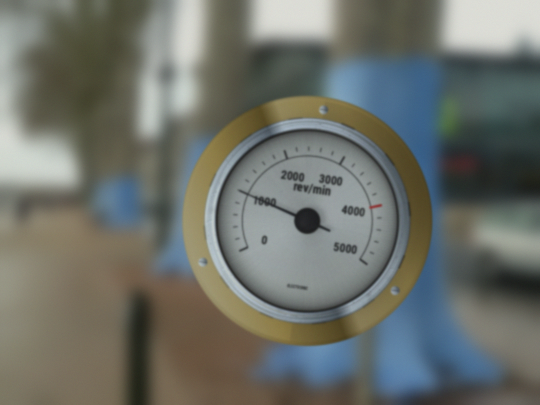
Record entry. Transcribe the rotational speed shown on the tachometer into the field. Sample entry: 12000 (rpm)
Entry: 1000 (rpm)
